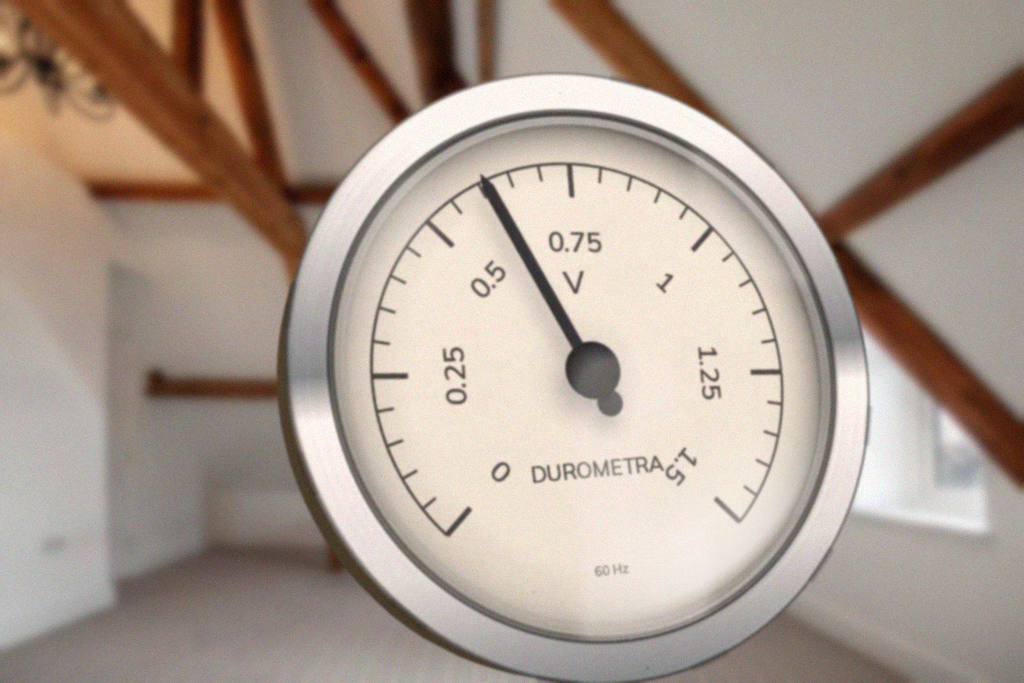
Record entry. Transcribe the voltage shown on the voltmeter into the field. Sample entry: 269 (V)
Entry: 0.6 (V)
